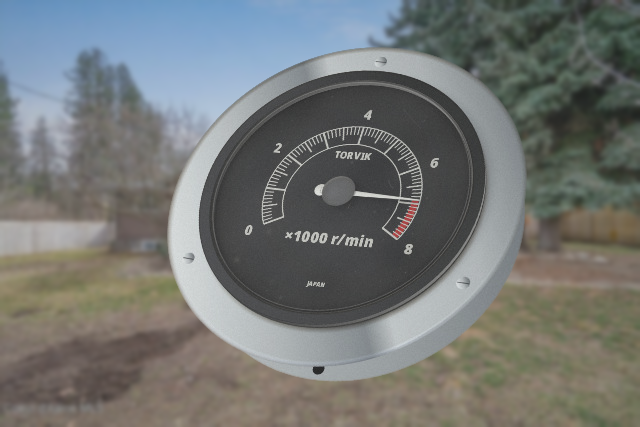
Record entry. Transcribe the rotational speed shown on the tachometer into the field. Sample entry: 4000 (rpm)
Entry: 7000 (rpm)
